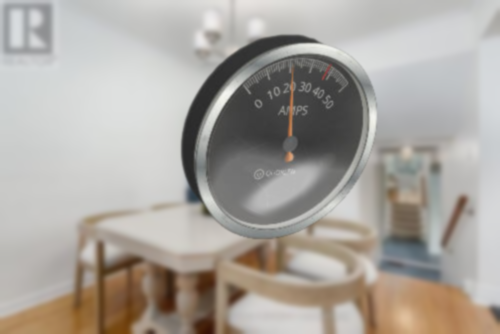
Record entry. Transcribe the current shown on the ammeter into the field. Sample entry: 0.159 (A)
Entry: 20 (A)
